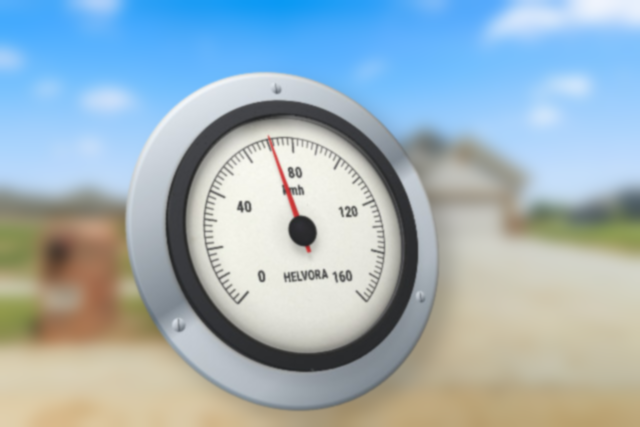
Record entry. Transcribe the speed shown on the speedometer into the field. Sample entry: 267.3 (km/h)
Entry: 70 (km/h)
